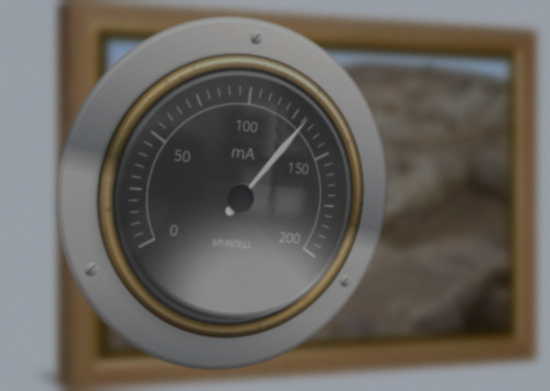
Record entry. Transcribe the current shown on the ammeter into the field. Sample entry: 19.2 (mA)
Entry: 130 (mA)
